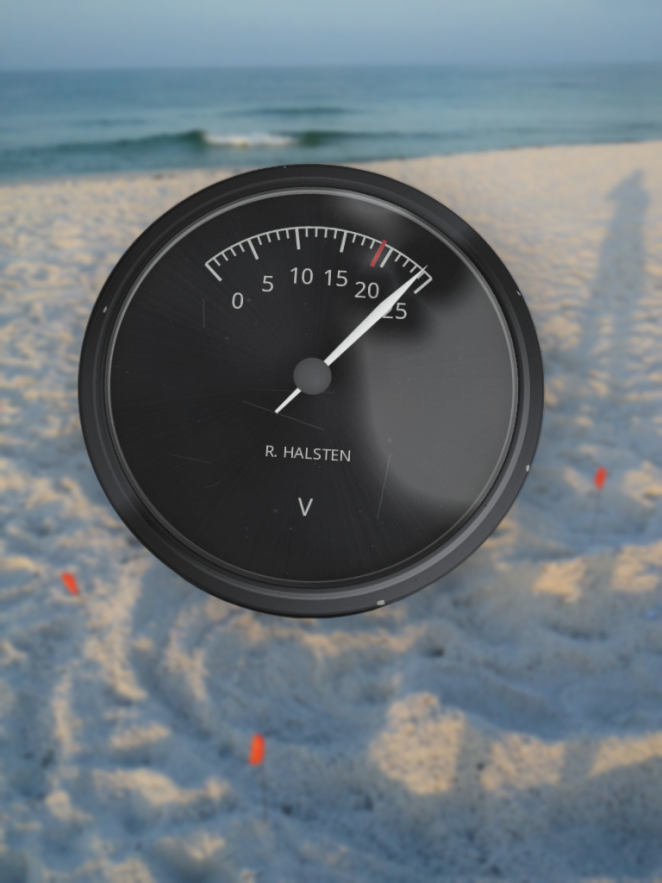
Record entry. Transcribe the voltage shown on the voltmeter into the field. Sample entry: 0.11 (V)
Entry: 24 (V)
